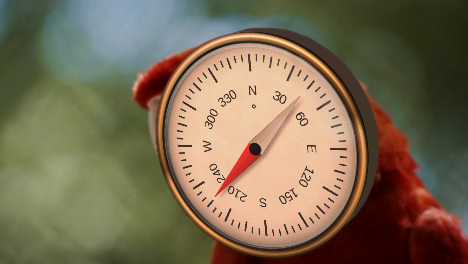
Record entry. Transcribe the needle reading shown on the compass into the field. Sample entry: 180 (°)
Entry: 225 (°)
